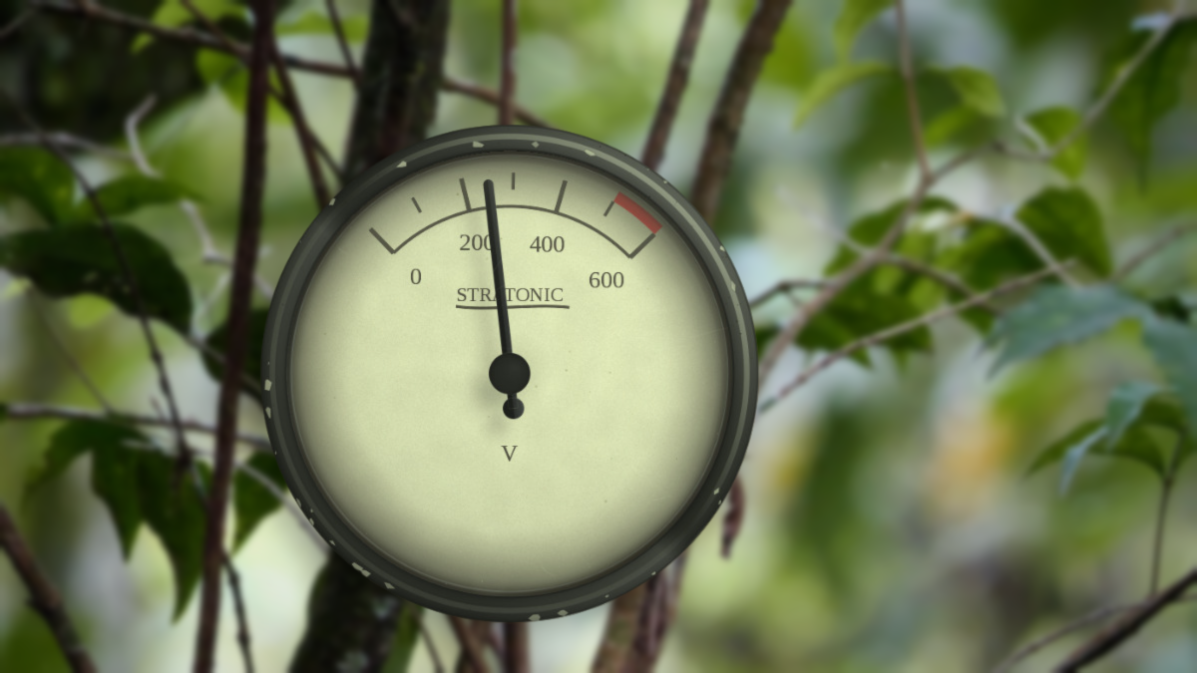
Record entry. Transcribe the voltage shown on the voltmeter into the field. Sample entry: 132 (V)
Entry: 250 (V)
